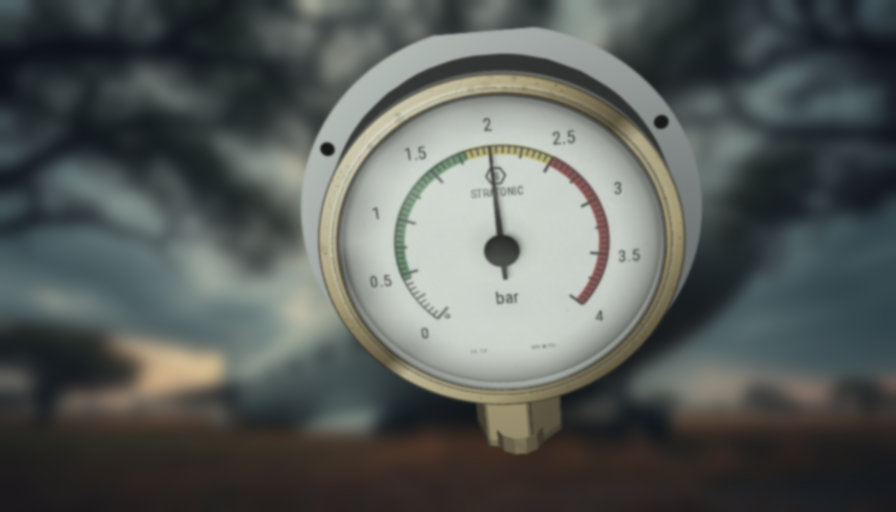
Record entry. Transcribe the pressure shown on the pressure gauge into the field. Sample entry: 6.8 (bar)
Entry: 2 (bar)
